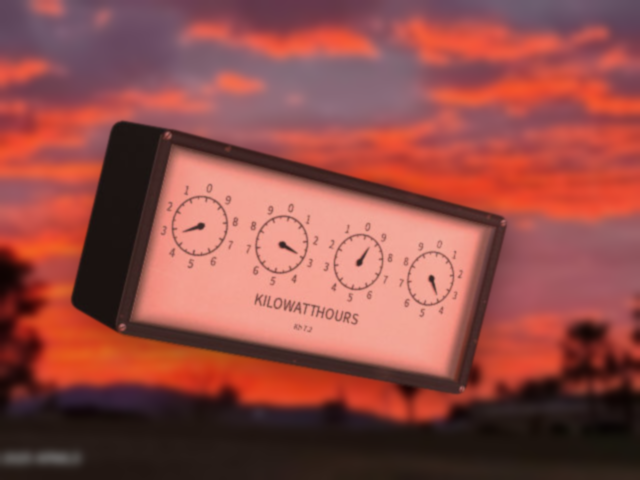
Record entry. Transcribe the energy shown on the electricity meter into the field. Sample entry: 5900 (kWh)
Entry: 3294 (kWh)
